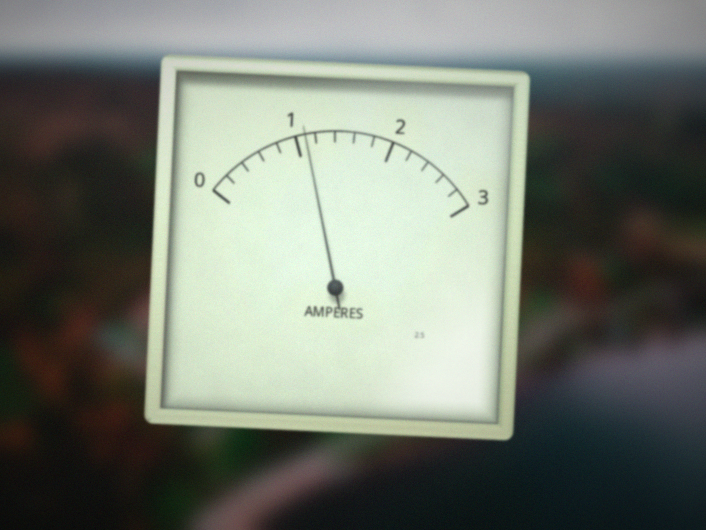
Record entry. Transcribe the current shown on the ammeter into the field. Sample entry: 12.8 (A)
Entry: 1.1 (A)
